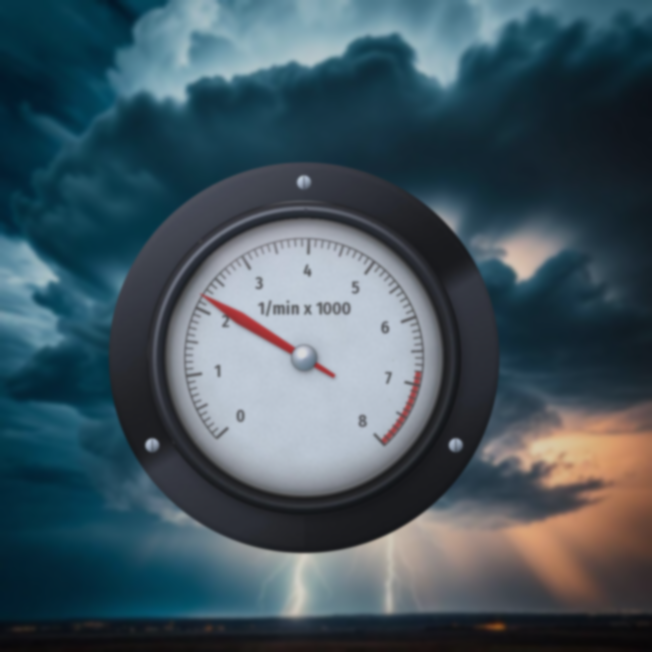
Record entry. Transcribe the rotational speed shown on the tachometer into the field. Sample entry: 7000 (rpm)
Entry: 2200 (rpm)
